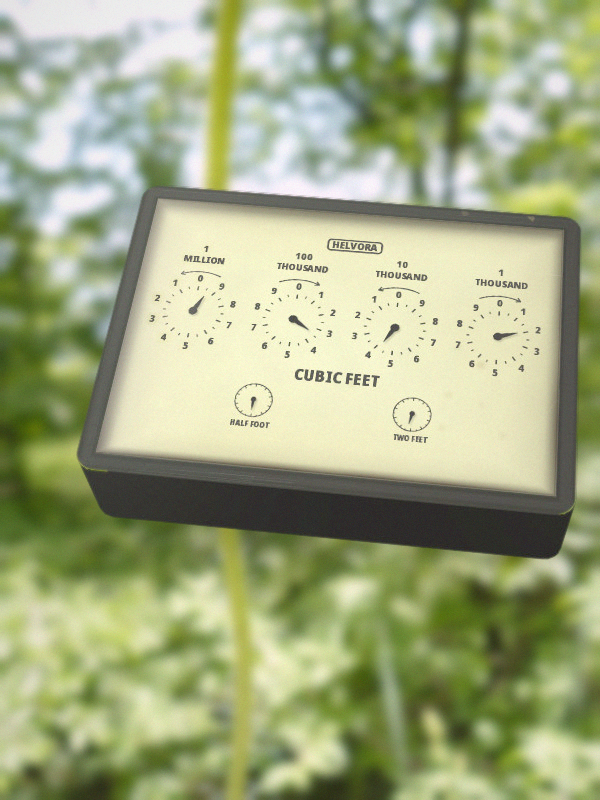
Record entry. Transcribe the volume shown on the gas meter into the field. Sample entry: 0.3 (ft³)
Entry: 934200 (ft³)
